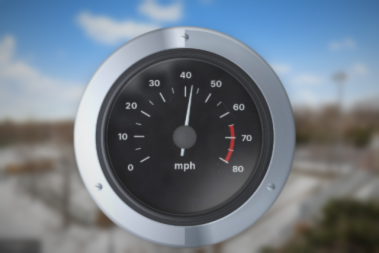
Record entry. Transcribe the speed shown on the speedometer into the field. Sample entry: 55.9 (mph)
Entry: 42.5 (mph)
